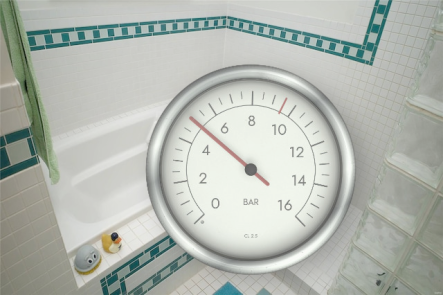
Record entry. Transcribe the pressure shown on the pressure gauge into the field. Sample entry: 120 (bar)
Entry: 5 (bar)
